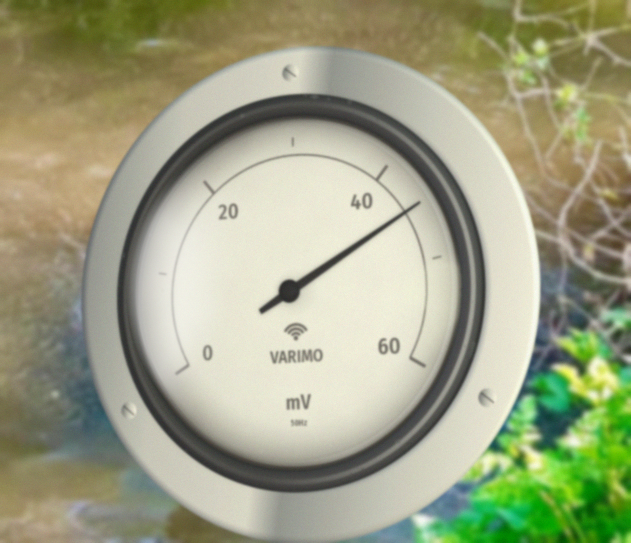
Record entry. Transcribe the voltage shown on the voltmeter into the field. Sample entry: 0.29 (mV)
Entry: 45 (mV)
